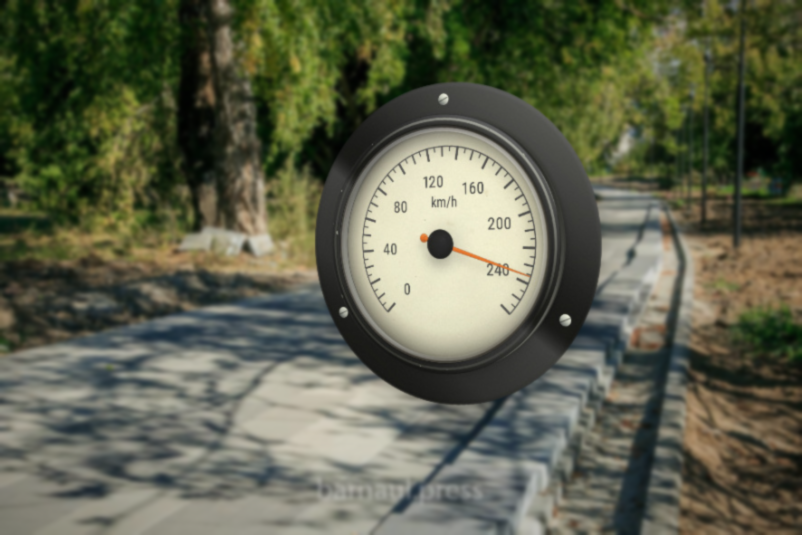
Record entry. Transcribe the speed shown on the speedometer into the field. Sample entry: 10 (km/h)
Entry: 235 (km/h)
